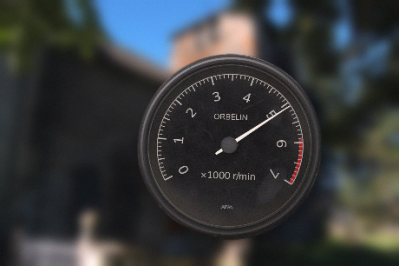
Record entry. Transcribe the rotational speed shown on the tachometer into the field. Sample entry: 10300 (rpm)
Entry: 5100 (rpm)
